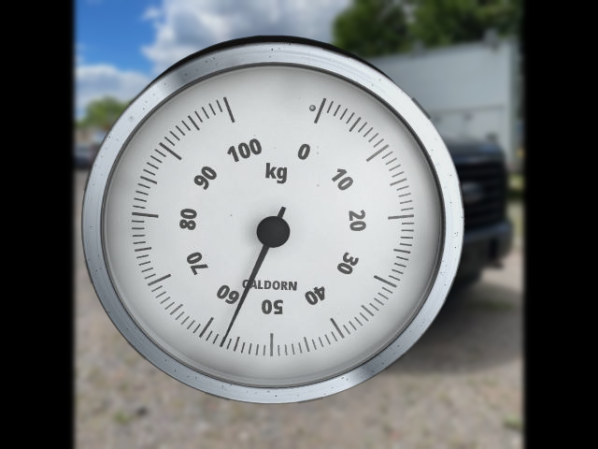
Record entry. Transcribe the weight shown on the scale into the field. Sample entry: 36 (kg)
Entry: 57 (kg)
